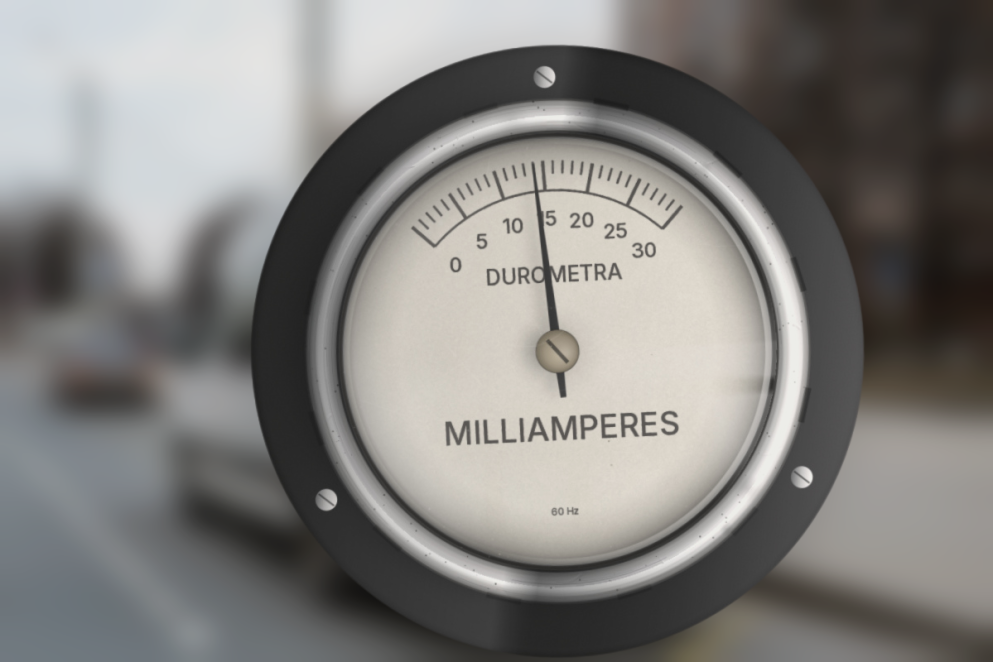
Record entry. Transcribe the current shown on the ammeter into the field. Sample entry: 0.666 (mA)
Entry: 14 (mA)
